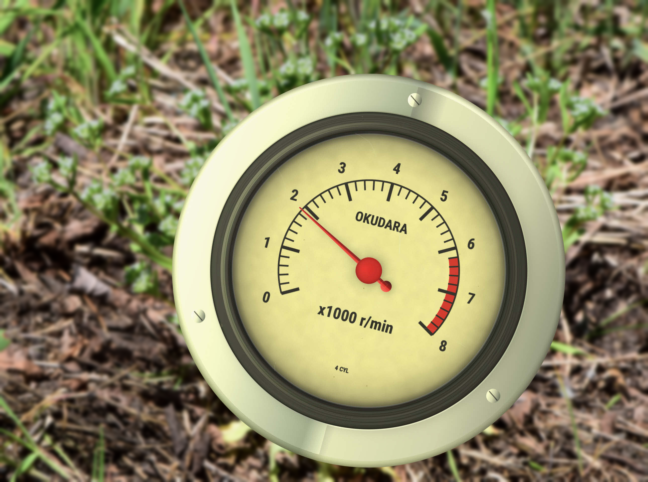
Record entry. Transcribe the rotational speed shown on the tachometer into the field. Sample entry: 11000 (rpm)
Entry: 1900 (rpm)
